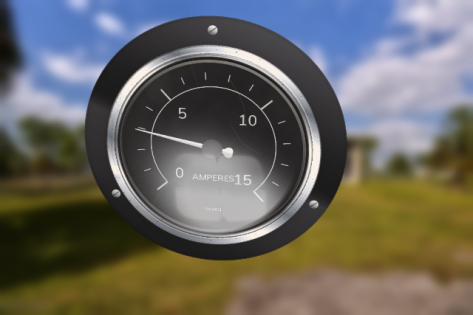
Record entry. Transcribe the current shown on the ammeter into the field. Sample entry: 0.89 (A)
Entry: 3 (A)
